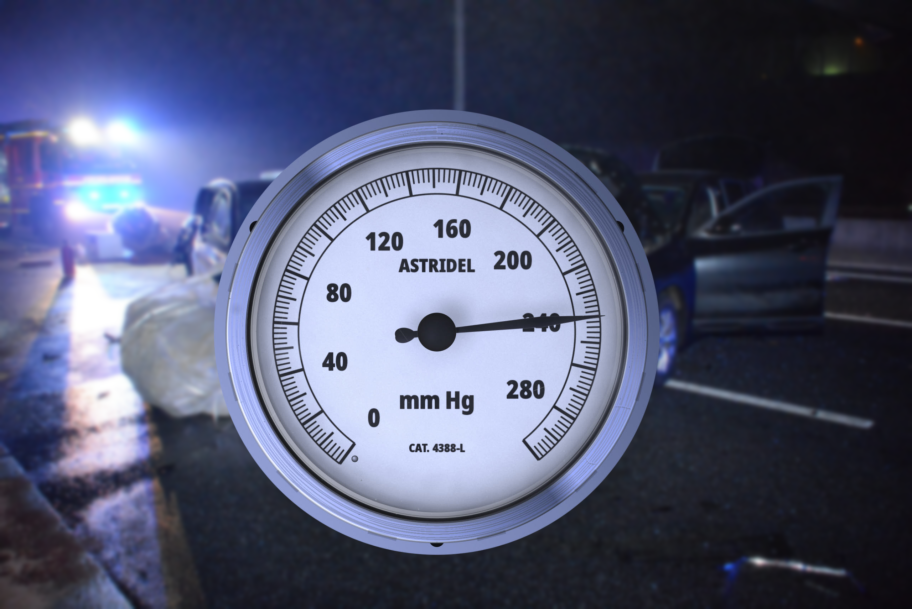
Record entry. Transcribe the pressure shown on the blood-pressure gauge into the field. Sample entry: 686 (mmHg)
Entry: 240 (mmHg)
